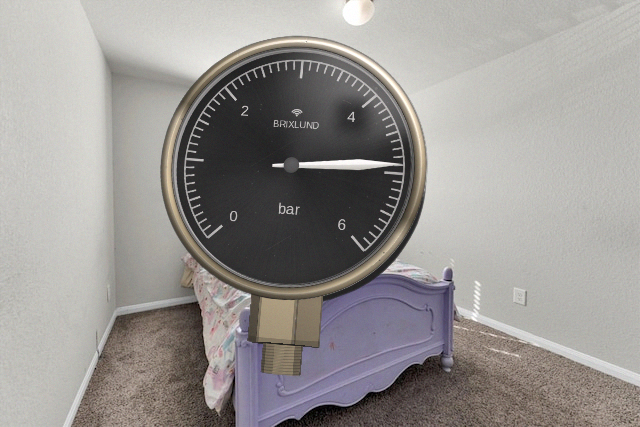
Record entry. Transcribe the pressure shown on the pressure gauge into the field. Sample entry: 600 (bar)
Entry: 4.9 (bar)
